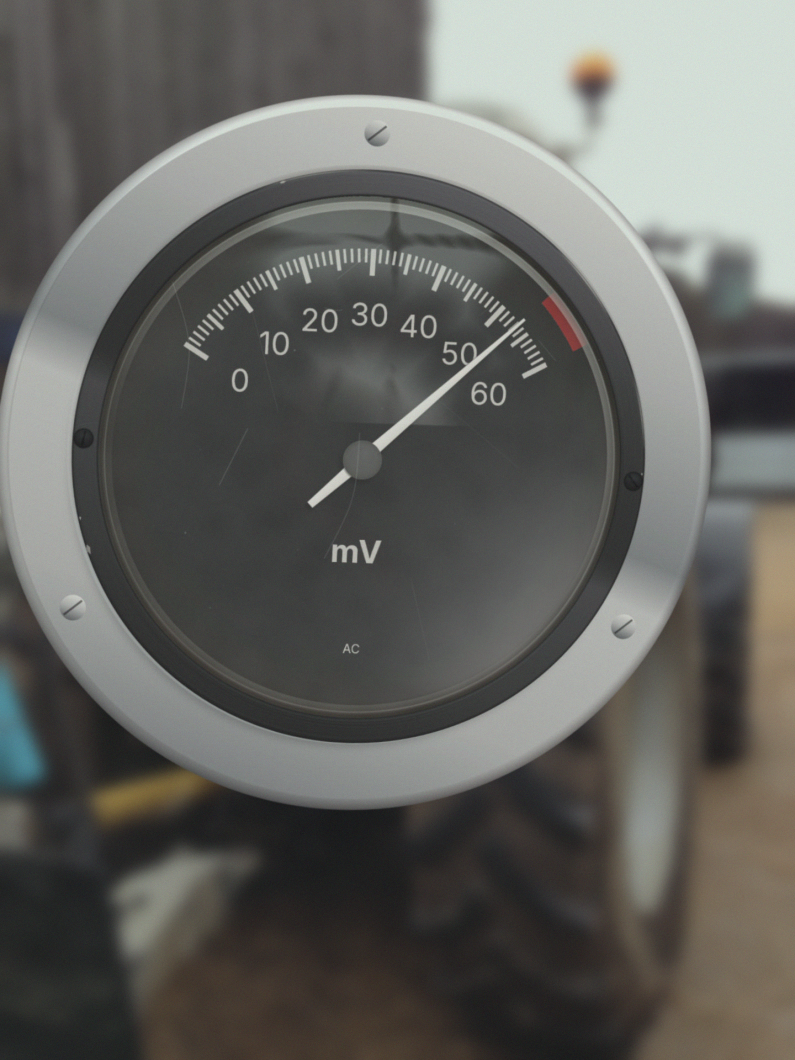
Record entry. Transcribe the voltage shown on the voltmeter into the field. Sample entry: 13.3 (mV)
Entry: 53 (mV)
